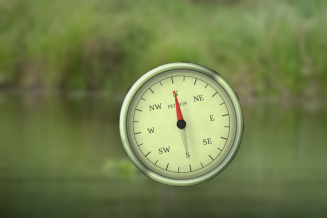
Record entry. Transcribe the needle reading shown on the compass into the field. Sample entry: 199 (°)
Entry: 0 (°)
